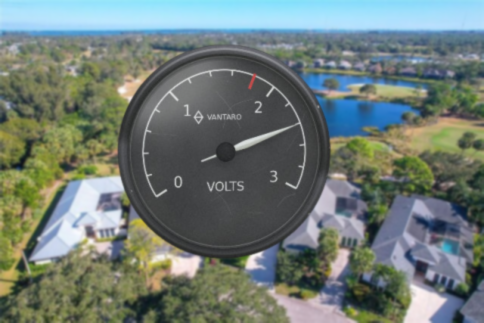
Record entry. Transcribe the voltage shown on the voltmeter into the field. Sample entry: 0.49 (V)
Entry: 2.4 (V)
